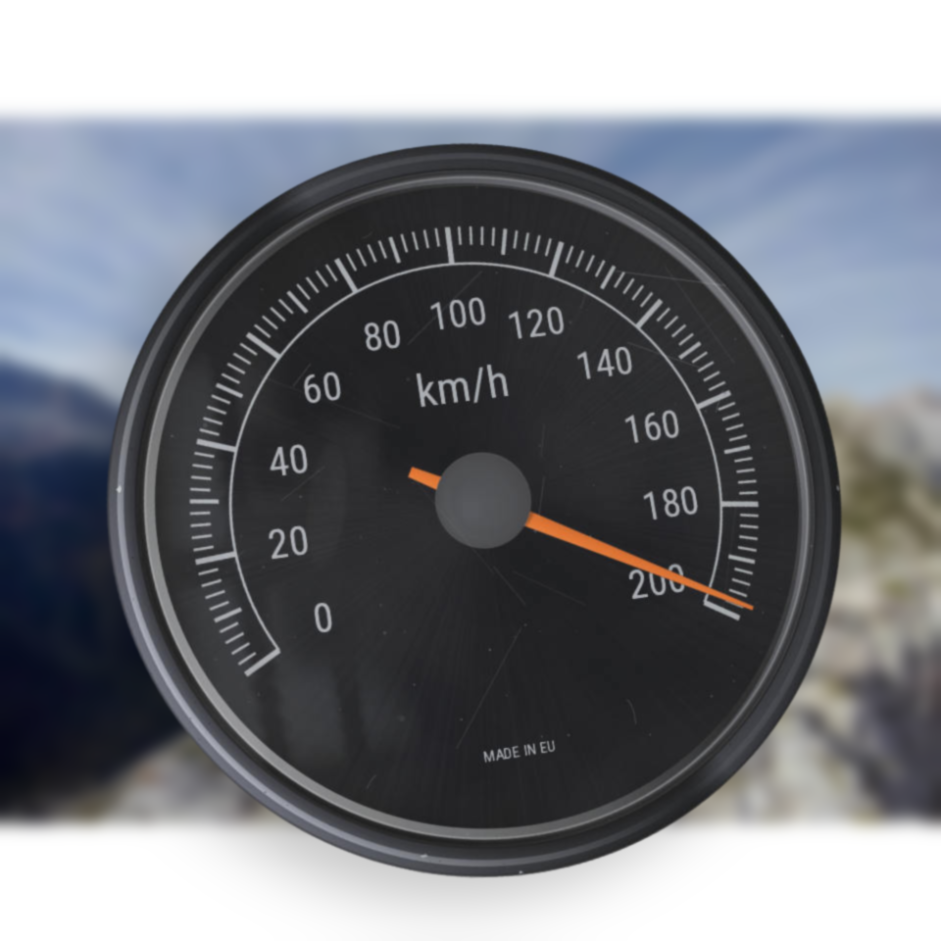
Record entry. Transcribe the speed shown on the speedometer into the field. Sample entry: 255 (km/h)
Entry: 198 (km/h)
